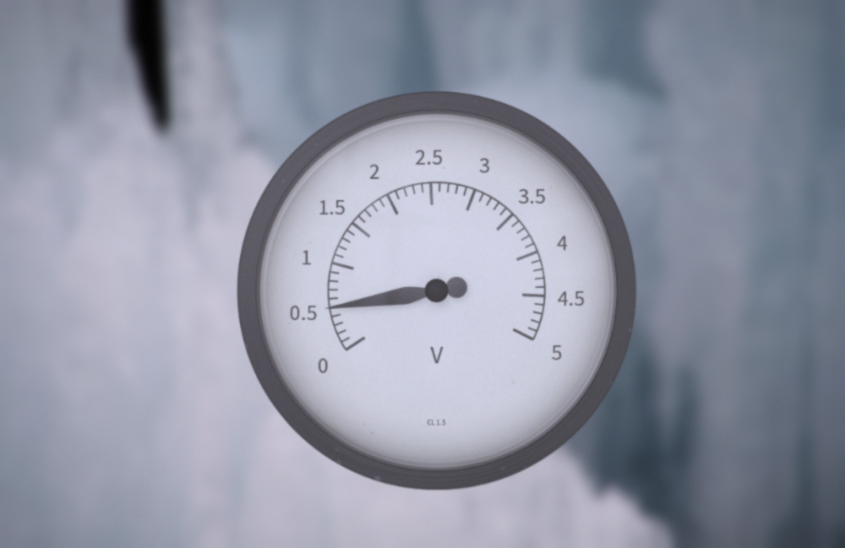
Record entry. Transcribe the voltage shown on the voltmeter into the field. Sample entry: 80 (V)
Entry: 0.5 (V)
